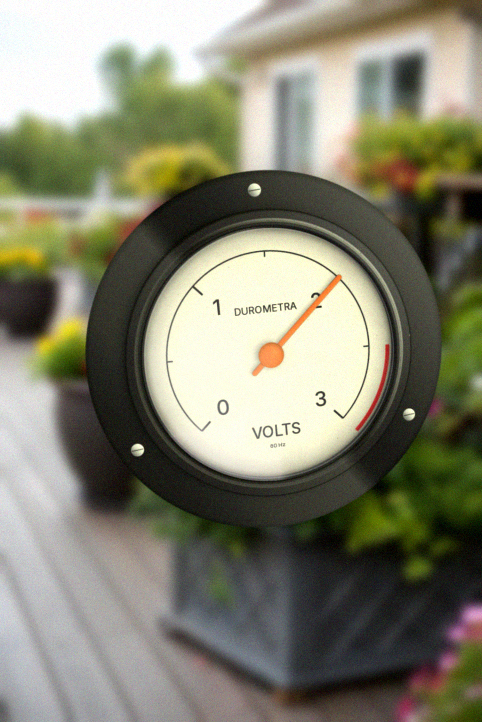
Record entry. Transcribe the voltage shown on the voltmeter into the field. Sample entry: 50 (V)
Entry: 2 (V)
